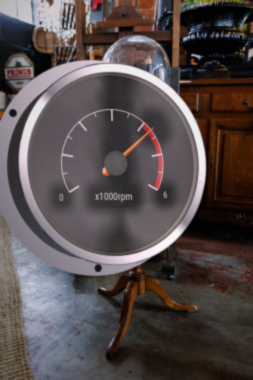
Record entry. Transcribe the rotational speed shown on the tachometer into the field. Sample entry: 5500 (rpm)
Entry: 4250 (rpm)
